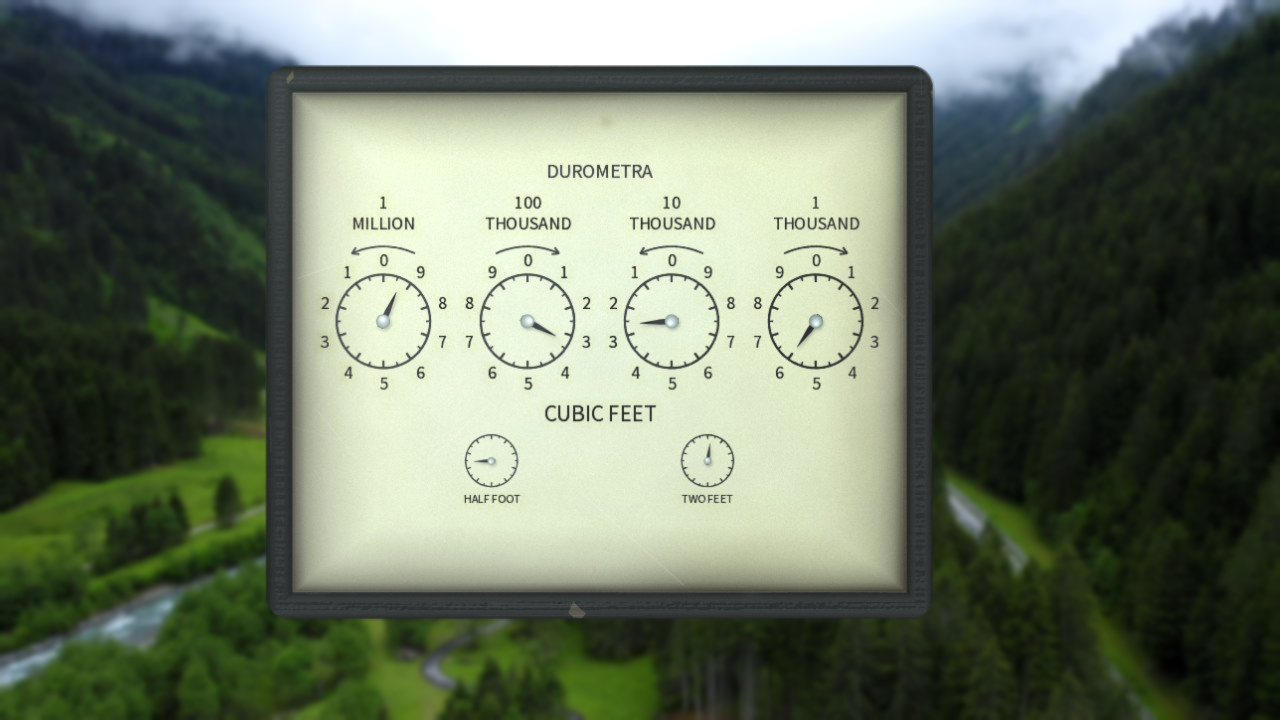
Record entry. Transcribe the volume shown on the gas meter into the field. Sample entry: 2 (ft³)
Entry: 932600 (ft³)
